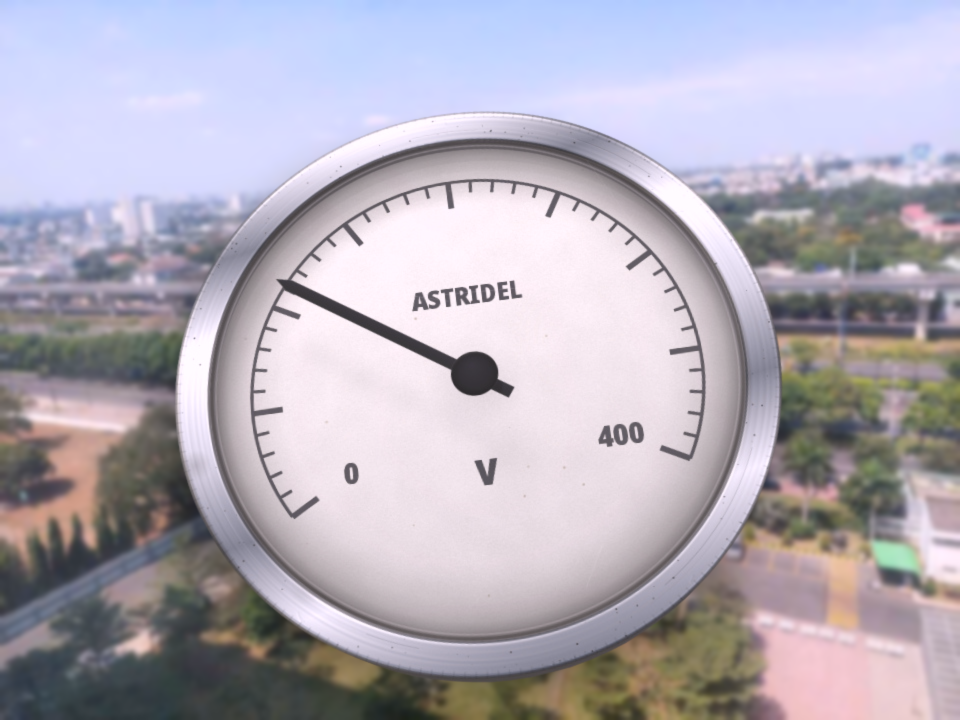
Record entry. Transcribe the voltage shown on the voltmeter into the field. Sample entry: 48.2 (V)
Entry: 110 (V)
